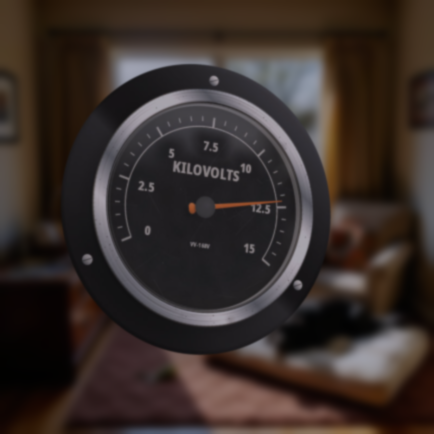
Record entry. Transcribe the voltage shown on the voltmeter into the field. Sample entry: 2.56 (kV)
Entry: 12.25 (kV)
